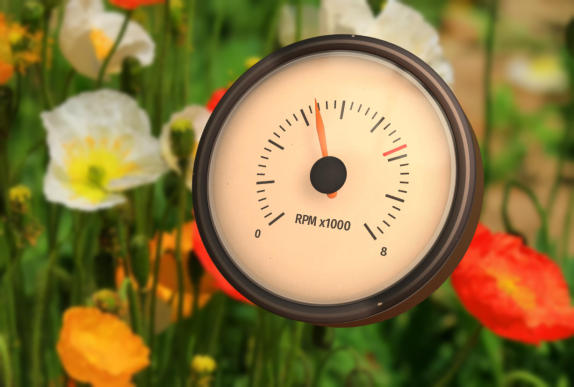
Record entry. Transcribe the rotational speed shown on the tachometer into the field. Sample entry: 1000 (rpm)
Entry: 3400 (rpm)
